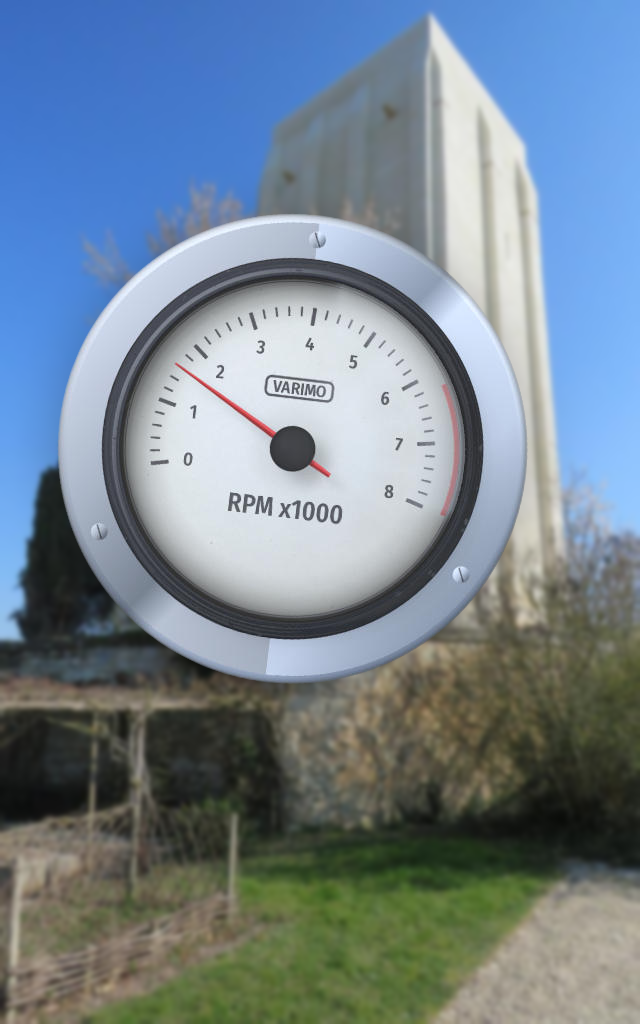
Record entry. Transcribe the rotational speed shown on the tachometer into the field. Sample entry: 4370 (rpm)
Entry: 1600 (rpm)
